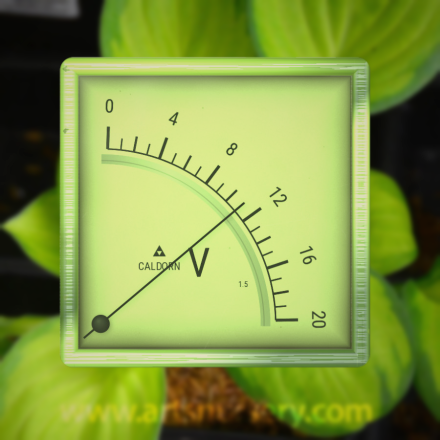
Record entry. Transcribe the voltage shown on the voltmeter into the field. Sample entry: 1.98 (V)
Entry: 11 (V)
